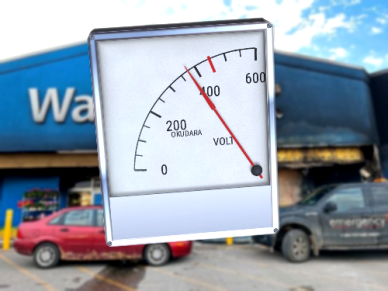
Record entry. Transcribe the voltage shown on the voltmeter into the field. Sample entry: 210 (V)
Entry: 375 (V)
